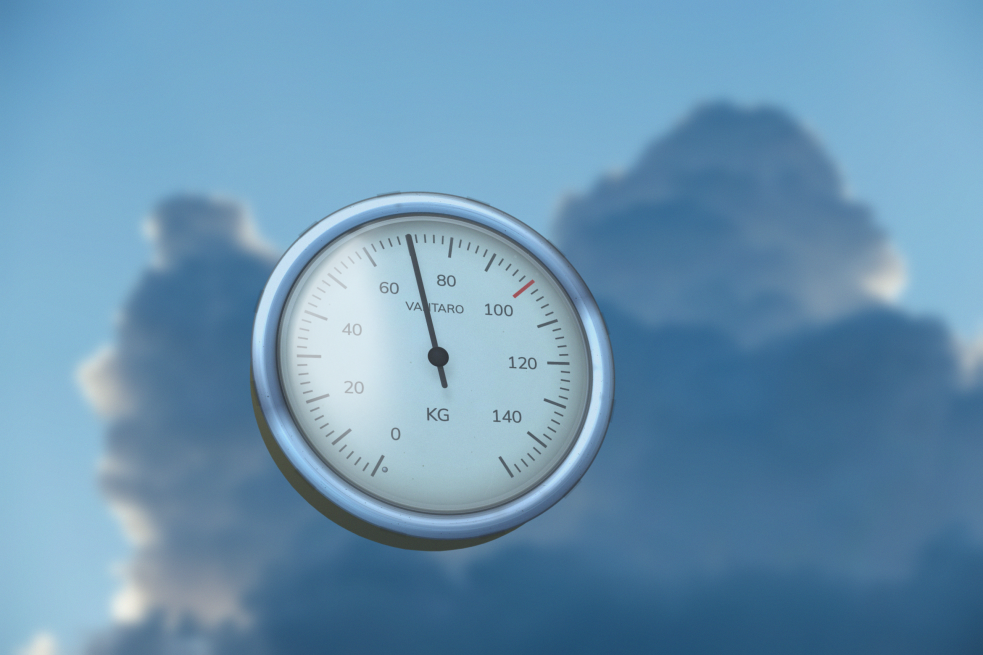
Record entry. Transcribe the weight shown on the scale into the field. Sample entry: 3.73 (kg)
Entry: 70 (kg)
